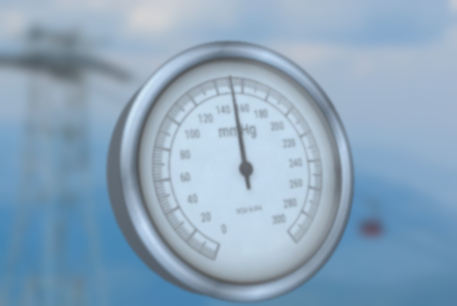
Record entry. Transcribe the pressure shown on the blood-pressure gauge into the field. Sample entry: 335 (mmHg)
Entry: 150 (mmHg)
